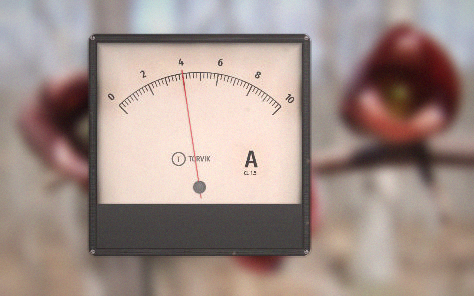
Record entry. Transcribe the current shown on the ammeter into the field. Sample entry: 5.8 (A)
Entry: 4 (A)
